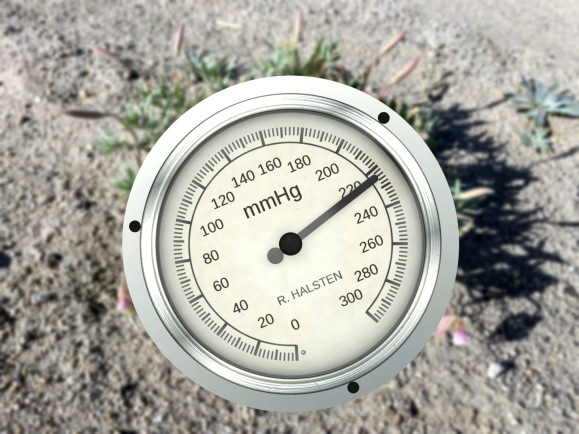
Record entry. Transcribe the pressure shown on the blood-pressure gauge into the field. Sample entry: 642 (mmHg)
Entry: 224 (mmHg)
